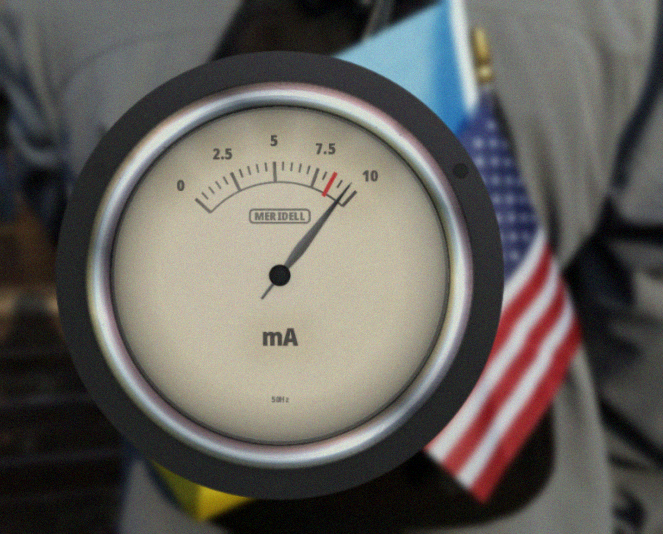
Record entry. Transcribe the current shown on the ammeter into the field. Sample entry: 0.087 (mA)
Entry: 9.5 (mA)
